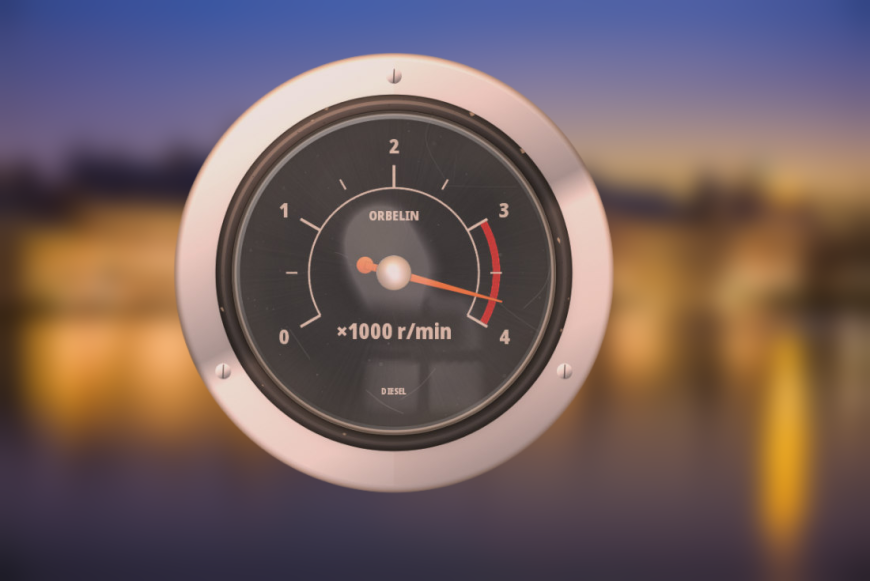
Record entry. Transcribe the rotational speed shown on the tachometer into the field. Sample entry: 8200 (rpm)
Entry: 3750 (rpm)
